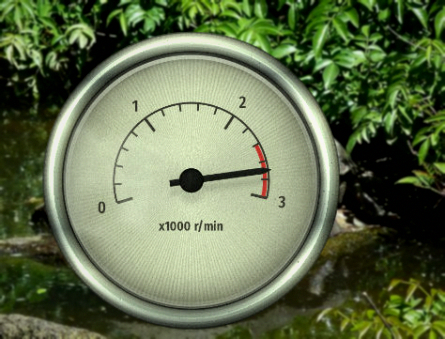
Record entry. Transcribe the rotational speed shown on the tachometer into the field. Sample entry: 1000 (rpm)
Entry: 2700 (rpm)
